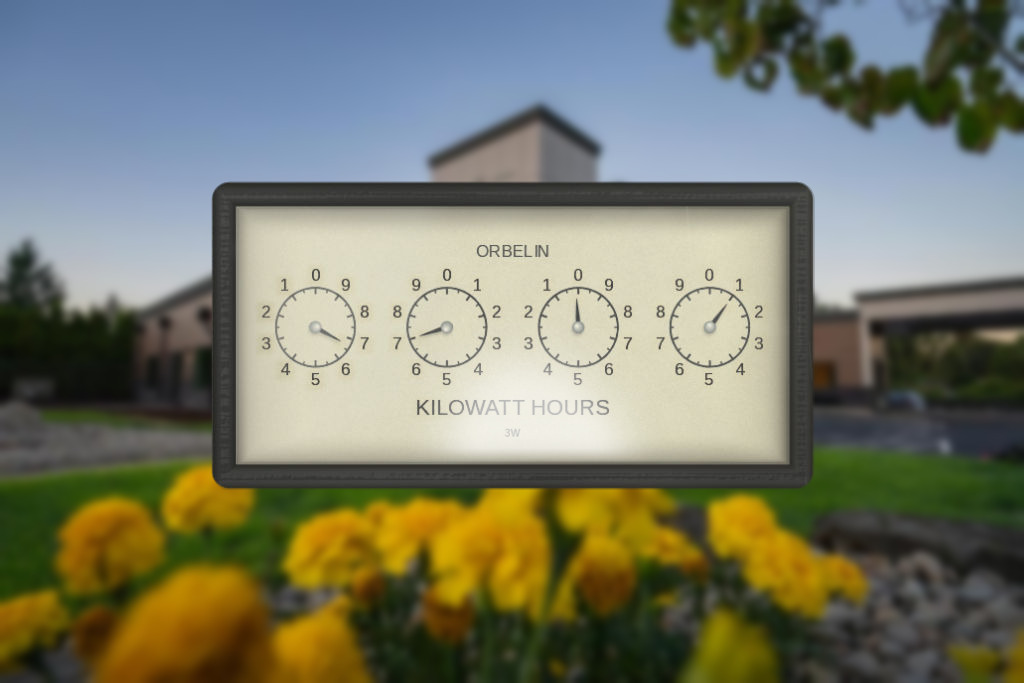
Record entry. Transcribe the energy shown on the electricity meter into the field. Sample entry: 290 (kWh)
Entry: 6701 (kWh)
